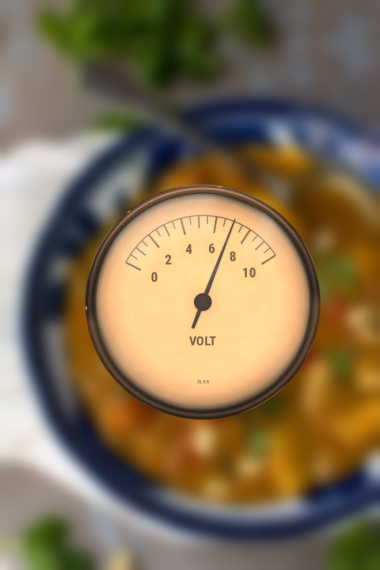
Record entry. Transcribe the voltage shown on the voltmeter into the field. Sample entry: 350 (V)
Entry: 7 (V)
